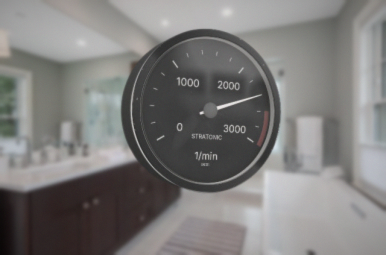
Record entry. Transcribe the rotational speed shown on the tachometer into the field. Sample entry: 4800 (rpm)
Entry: 2400 (rpm)
